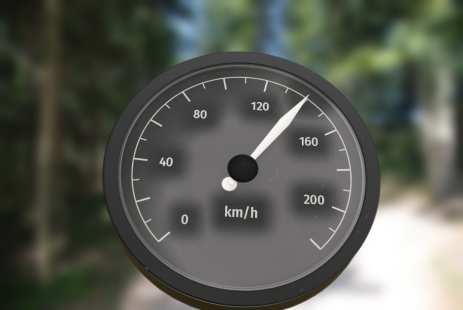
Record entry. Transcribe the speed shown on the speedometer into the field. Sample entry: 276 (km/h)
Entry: 140 (km/h)
